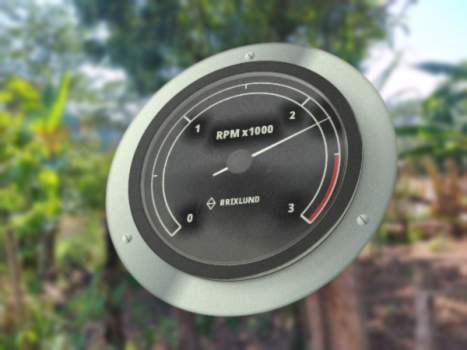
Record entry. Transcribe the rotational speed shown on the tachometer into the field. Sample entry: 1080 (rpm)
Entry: 2250 (rpm)
